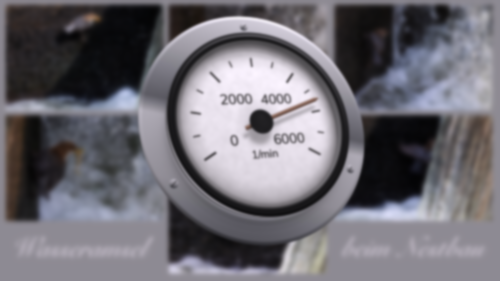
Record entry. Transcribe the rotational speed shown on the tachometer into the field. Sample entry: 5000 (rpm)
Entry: 4750 (rpm)
